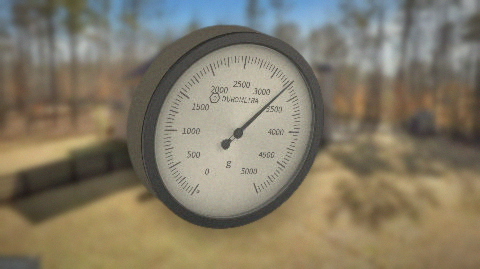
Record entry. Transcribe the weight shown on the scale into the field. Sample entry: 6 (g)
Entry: 3250 (g)
